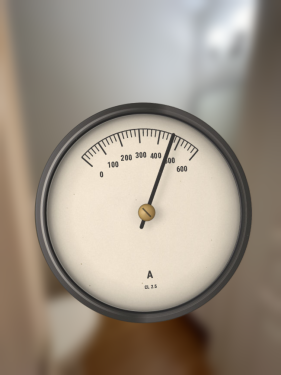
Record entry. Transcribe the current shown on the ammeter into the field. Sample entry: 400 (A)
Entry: 460 (A)
